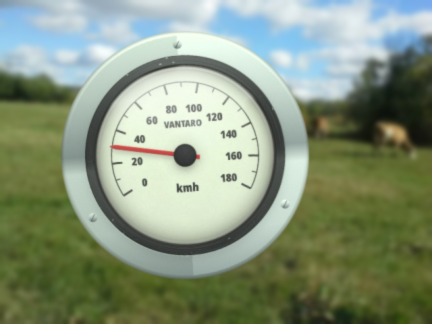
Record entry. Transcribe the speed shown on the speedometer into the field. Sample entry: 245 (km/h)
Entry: 30 (km/h)
